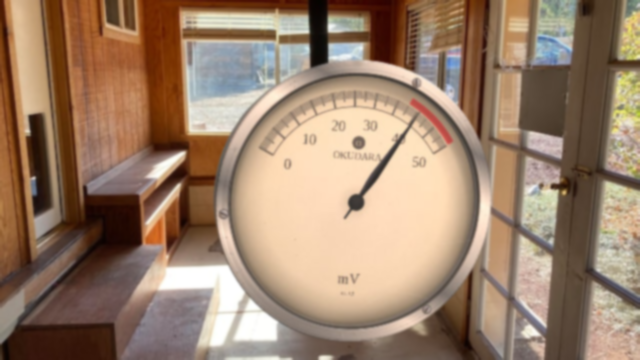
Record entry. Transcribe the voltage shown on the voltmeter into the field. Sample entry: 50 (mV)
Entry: 40 (mV)
